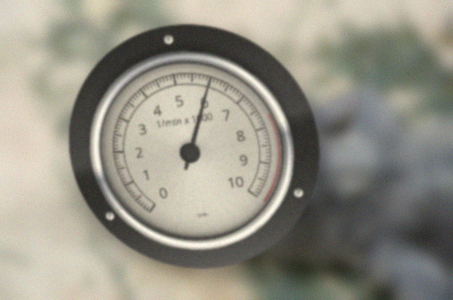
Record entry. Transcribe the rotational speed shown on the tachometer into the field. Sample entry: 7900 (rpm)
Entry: 6000 (rpm)
